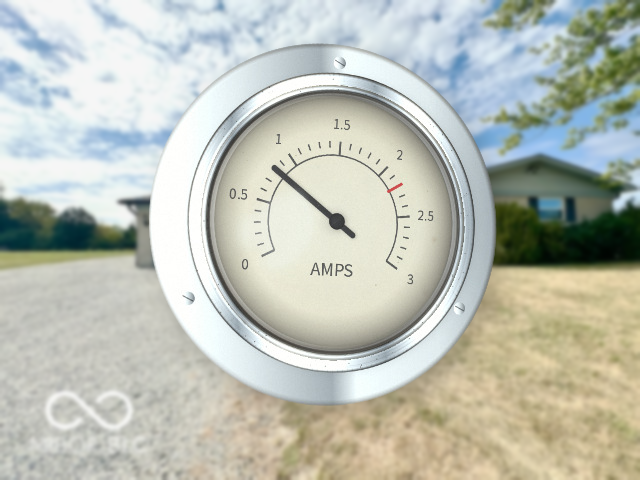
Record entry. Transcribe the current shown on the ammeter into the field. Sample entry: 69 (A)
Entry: 0.8 (A)
